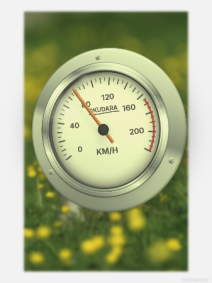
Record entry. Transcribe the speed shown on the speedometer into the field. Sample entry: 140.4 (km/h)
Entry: 80 (km/h)
